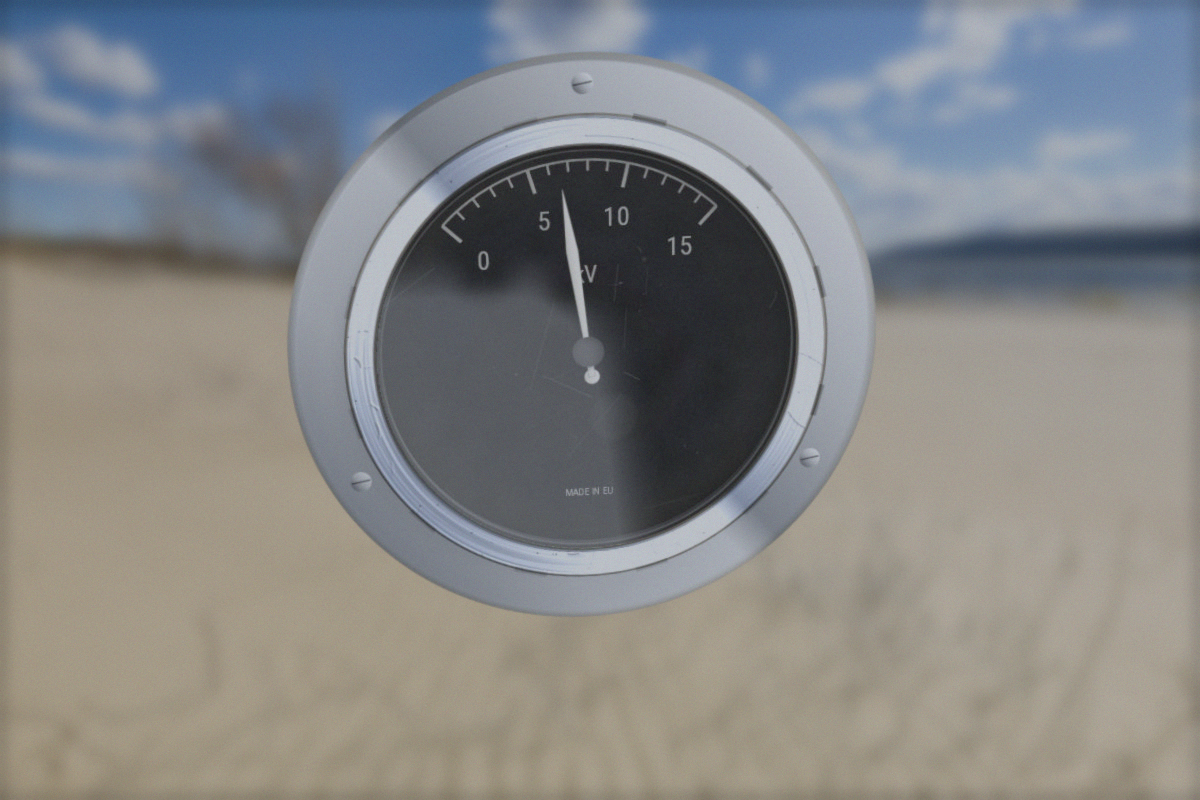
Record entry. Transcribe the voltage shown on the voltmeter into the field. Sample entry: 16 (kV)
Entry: 6.5 (kV)
